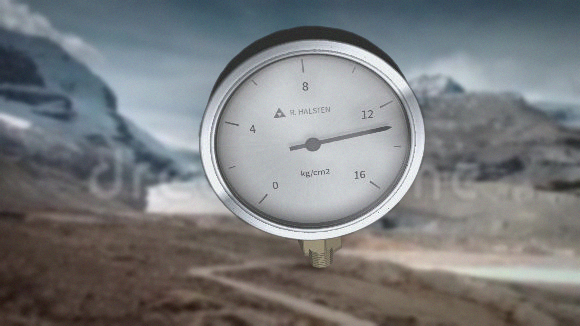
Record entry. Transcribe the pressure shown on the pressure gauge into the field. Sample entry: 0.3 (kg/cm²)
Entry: 13 (kg/cm²)
